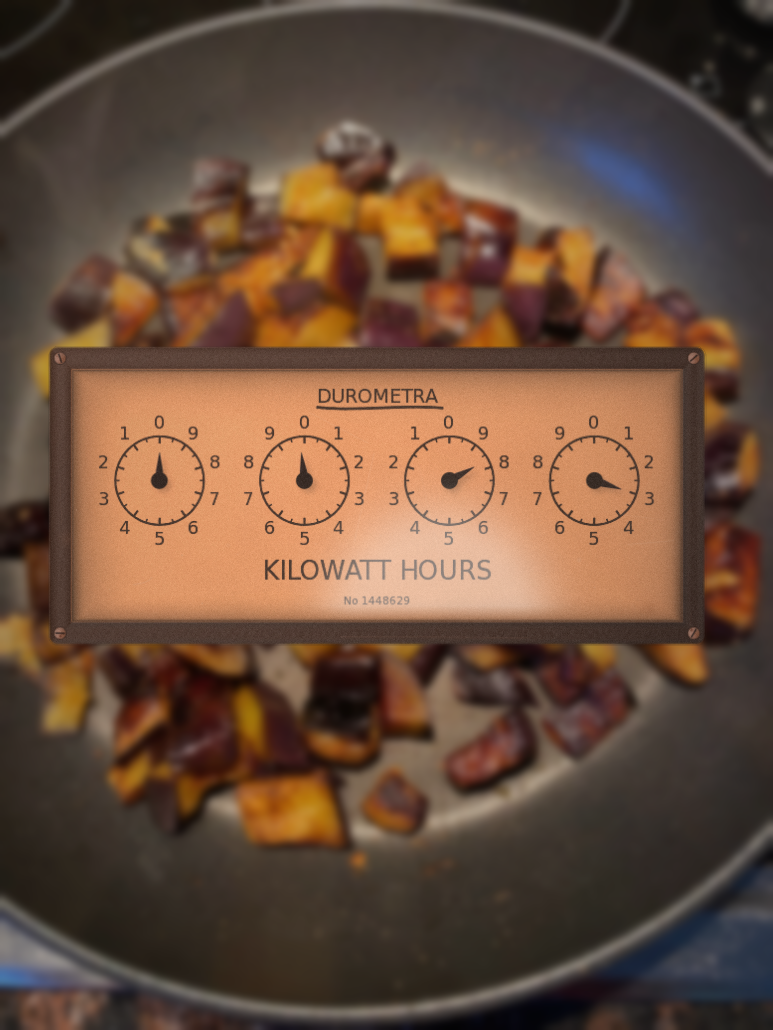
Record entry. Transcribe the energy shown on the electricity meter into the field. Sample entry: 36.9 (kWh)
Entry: 9983 (kWh)
